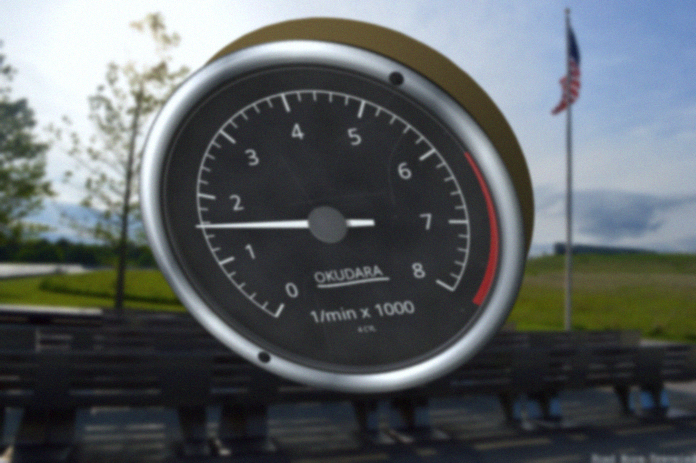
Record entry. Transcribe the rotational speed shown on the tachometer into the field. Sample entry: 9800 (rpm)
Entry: 1600 (rpm)
